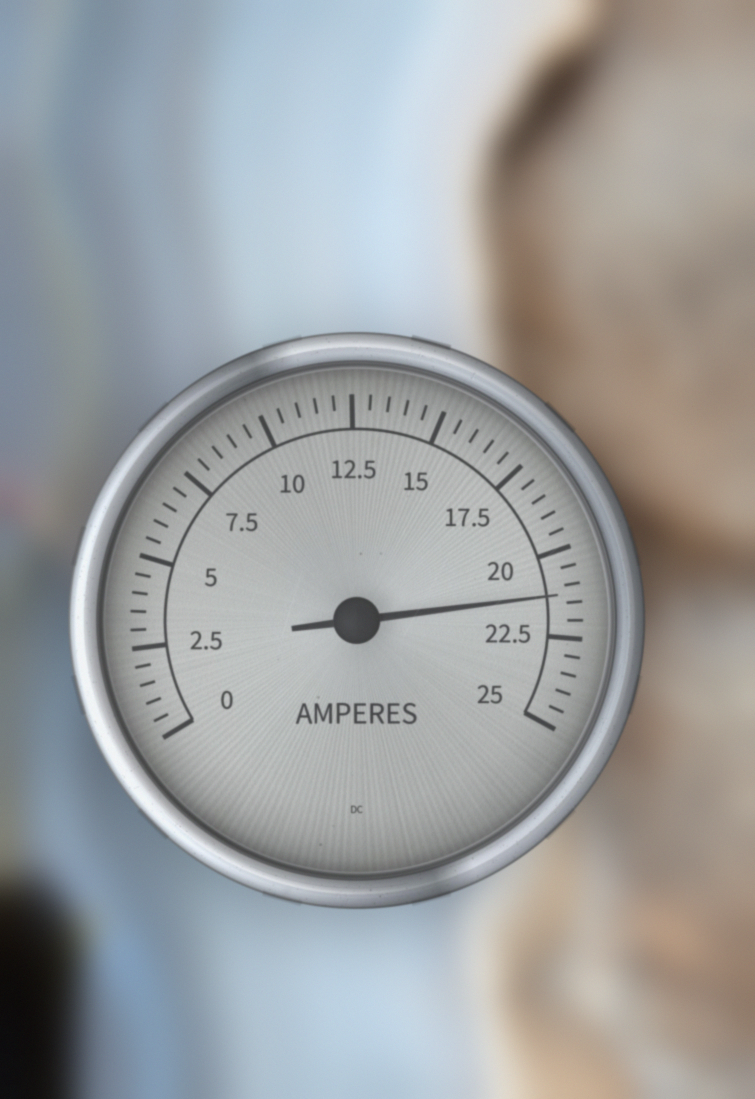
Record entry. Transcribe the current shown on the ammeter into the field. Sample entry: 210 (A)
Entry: 21.25 (A)
